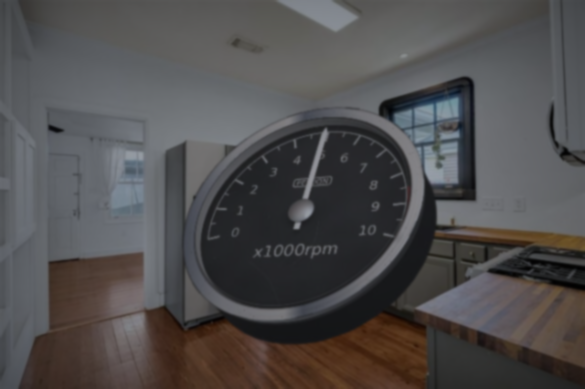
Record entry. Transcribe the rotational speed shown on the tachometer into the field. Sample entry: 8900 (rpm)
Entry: 5000 (rpm)
